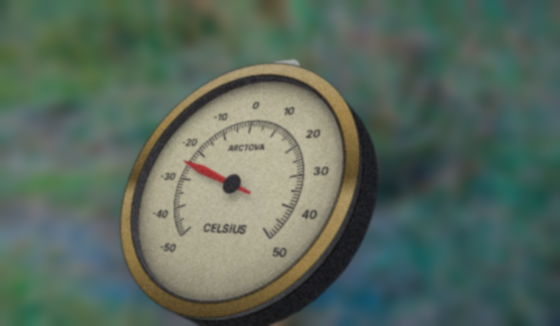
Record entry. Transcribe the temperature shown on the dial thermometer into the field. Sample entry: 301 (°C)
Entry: -25 (°C)
